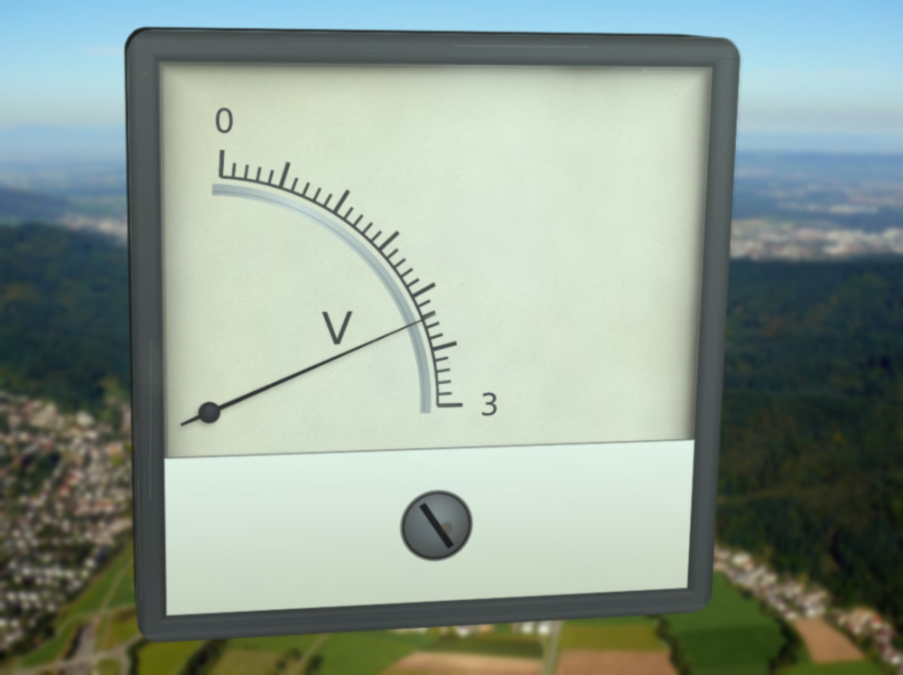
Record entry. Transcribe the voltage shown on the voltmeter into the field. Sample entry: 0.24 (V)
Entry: 2.2 (V)
